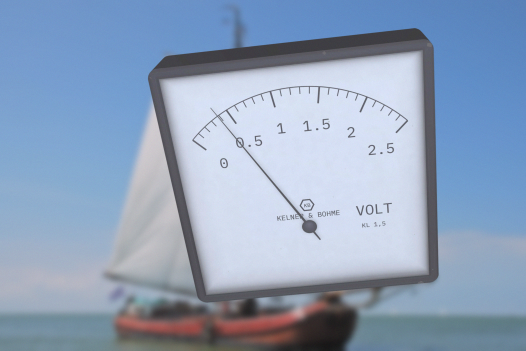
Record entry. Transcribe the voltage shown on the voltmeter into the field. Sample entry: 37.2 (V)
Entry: 0.4 (V)
